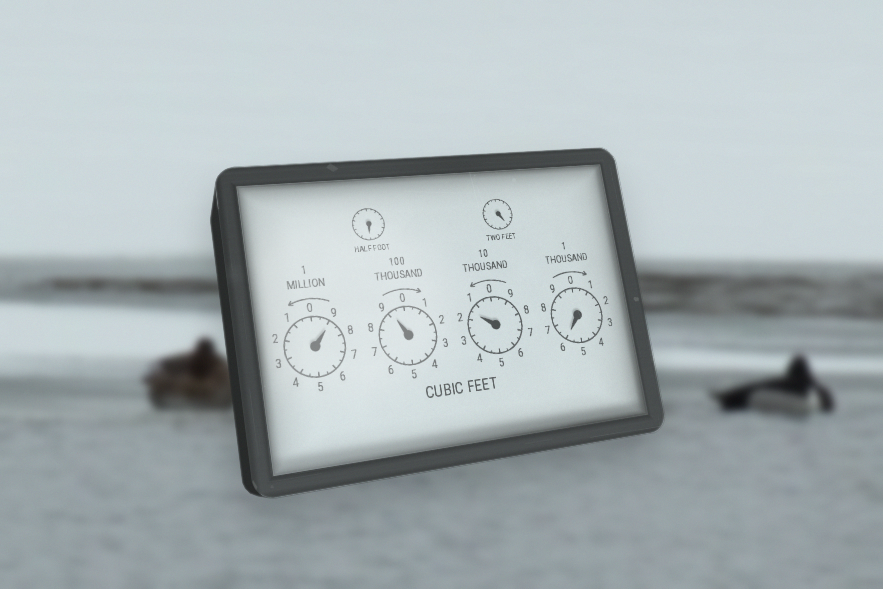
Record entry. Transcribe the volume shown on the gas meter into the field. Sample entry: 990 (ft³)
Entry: 891600 (ft³)
